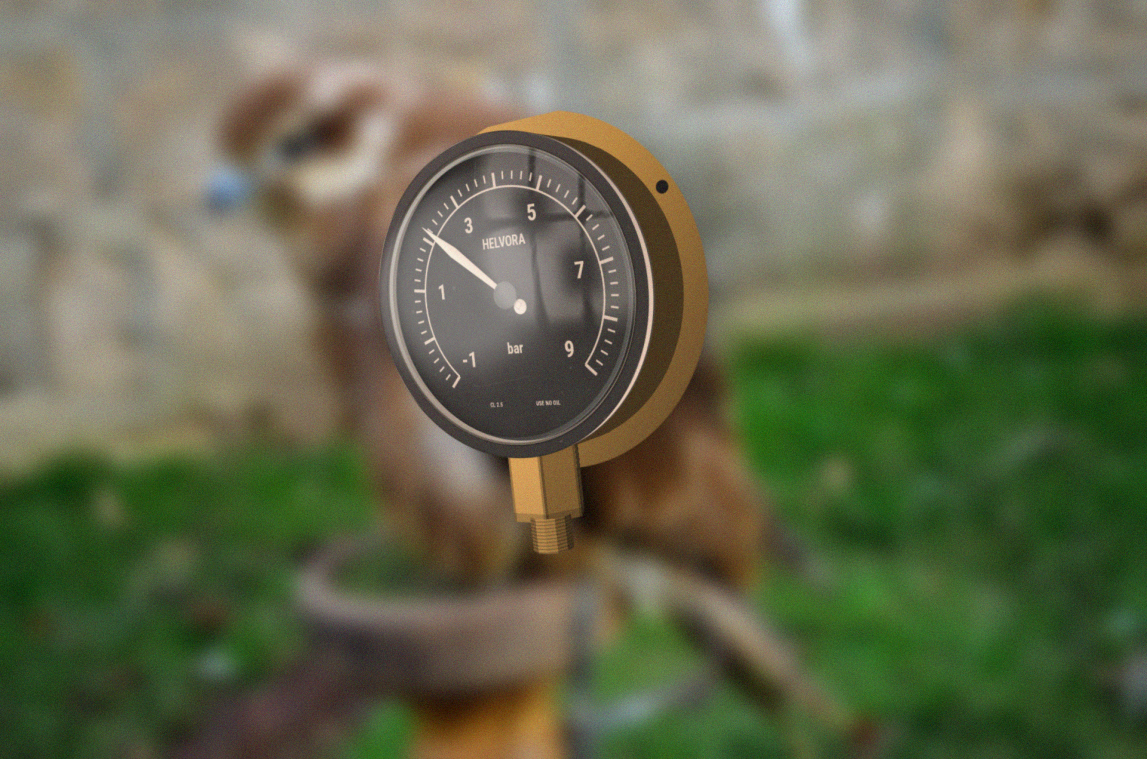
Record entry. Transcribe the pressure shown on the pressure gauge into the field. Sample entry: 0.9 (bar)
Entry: 2.2 (bar)
